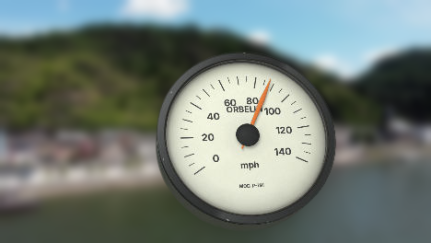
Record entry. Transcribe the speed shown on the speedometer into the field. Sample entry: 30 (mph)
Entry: 87.5 (mph)
